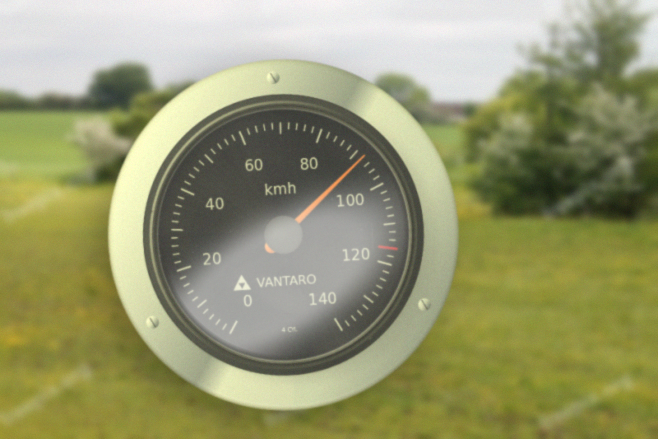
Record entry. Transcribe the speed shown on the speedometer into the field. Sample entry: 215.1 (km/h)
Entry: 92 (km/h)
